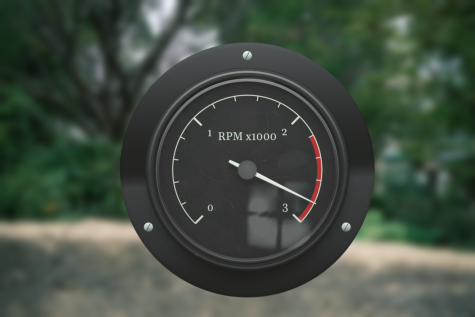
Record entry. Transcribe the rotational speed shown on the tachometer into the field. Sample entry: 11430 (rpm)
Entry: 2800 (rpm)
